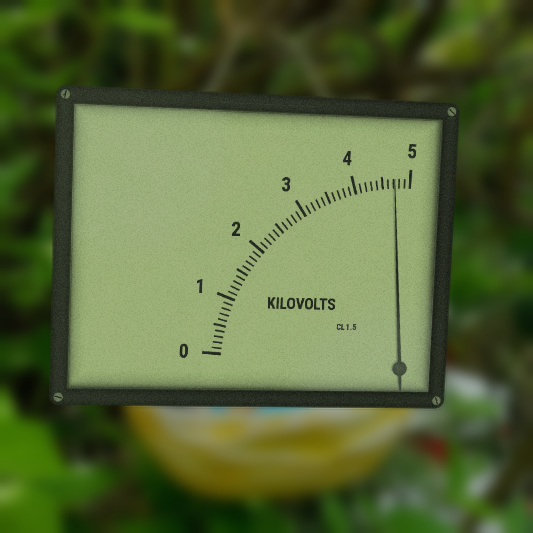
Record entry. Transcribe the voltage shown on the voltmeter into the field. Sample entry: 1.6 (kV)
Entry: 4.7 (kV)
